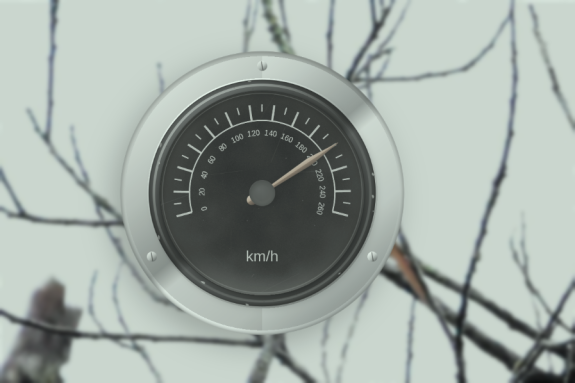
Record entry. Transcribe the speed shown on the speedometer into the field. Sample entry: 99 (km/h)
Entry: 200 (km/h)
